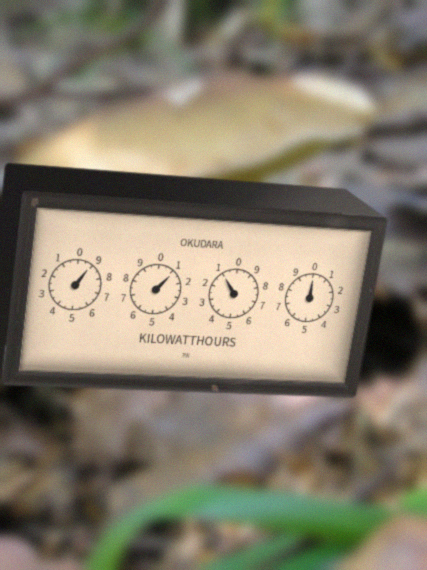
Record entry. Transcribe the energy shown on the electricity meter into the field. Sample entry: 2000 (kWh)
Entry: 9110 (kWh)
